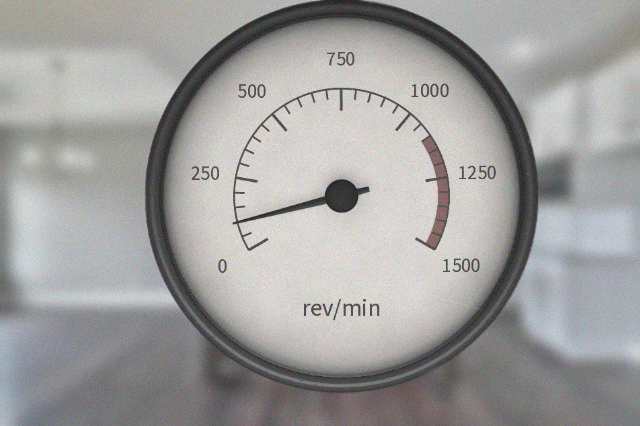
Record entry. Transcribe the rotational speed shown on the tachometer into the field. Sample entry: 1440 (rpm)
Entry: 100 (rpm)
